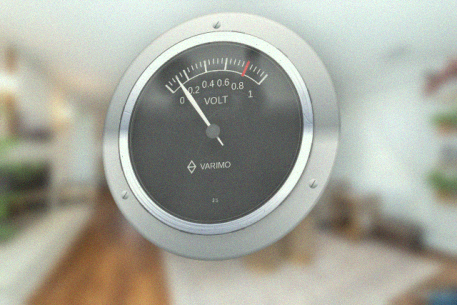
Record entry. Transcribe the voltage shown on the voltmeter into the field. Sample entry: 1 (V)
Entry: 0.12 (V)
